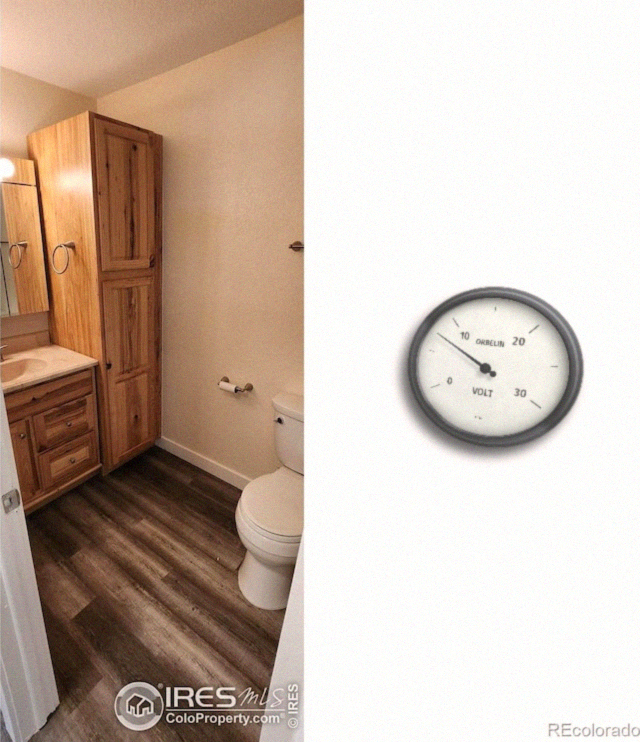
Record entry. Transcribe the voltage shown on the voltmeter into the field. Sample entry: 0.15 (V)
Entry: 7.5 (V)
